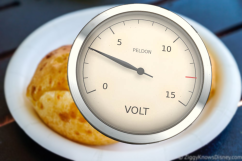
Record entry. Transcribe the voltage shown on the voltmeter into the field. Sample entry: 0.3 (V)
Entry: 3 (V)
